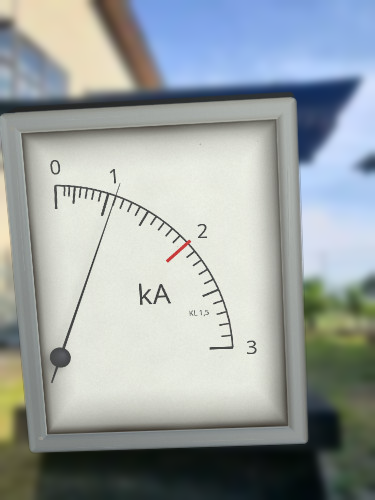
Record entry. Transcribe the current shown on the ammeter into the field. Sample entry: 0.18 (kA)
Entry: 1.1 (kA)
